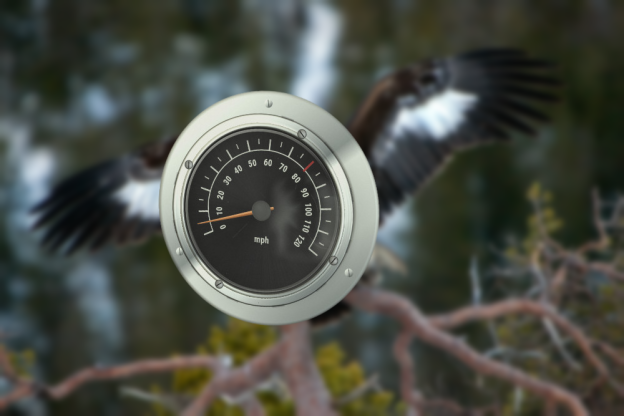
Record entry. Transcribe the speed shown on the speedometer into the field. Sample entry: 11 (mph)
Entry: 5 (mph)
